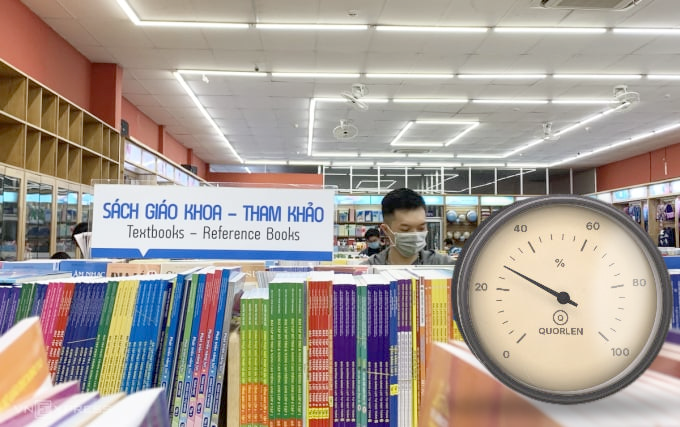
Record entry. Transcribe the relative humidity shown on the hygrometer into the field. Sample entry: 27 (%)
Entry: 28 (%)
